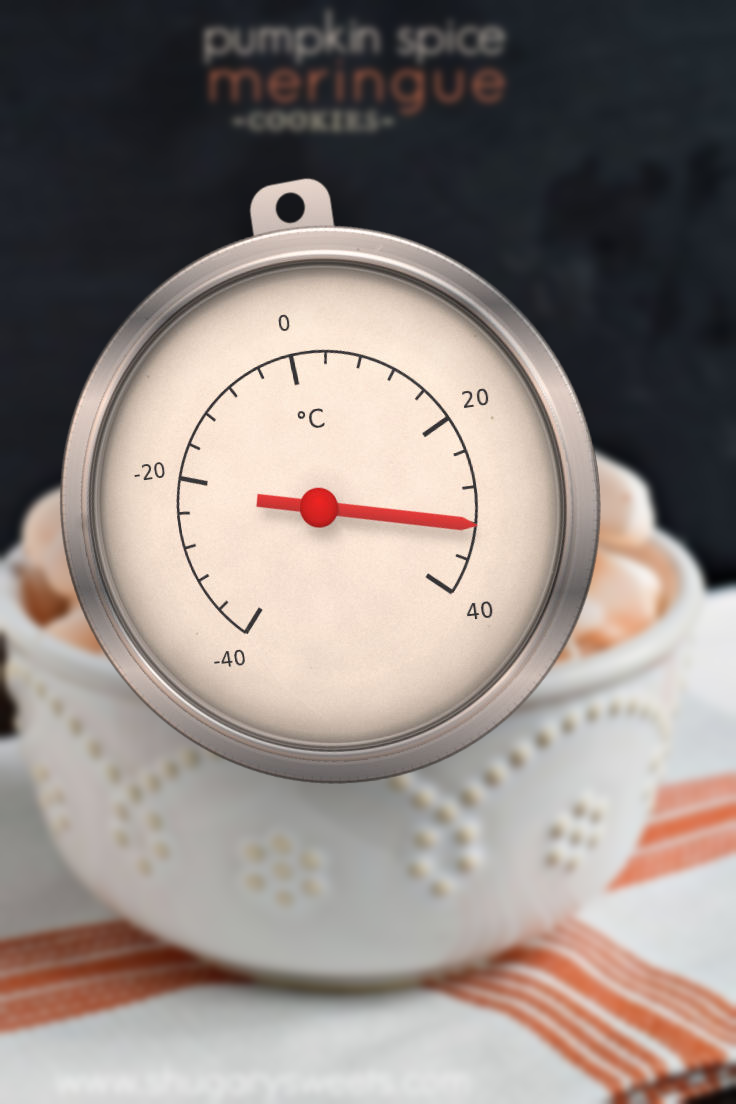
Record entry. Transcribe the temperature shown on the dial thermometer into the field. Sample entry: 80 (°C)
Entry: 32 (°C)
